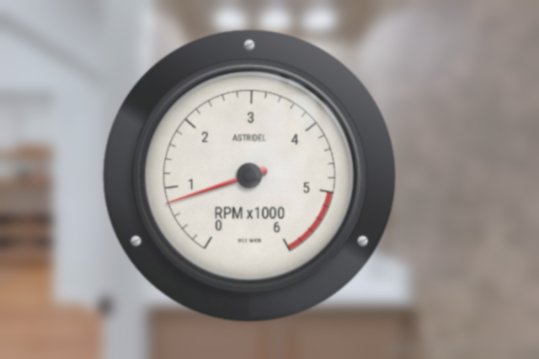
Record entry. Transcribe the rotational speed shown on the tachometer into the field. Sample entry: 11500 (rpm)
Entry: 800 (rpm)
